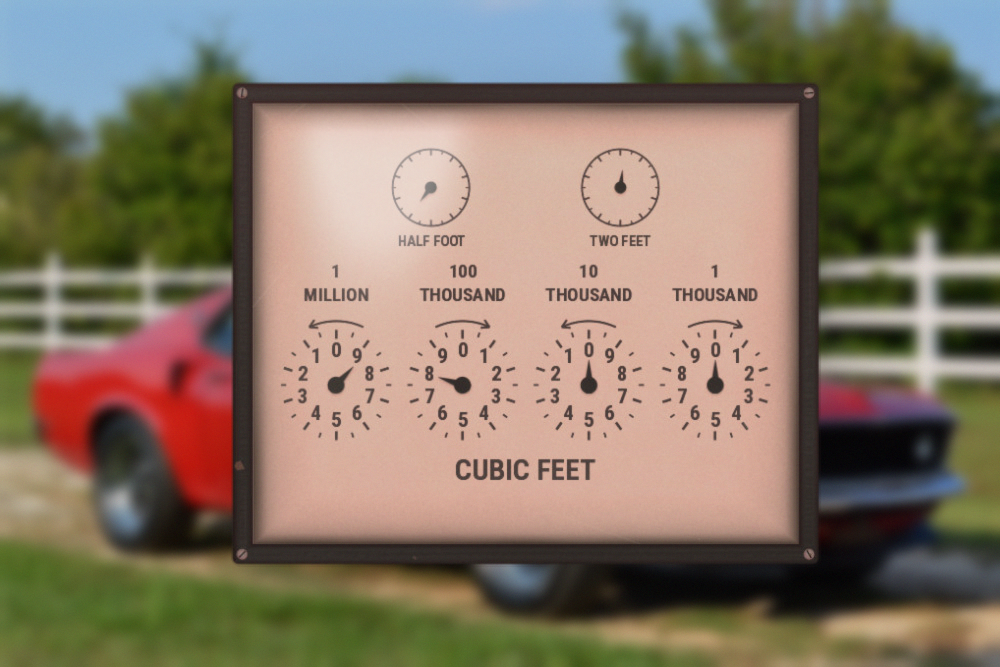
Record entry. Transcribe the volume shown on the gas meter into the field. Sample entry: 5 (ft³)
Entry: 880000 (ft³)
